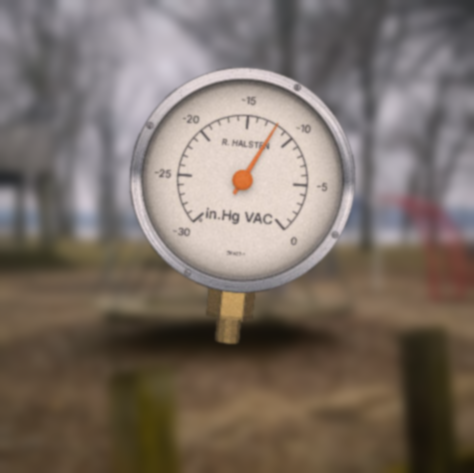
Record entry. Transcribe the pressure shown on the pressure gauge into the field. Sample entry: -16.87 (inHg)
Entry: -12 (inHg)
